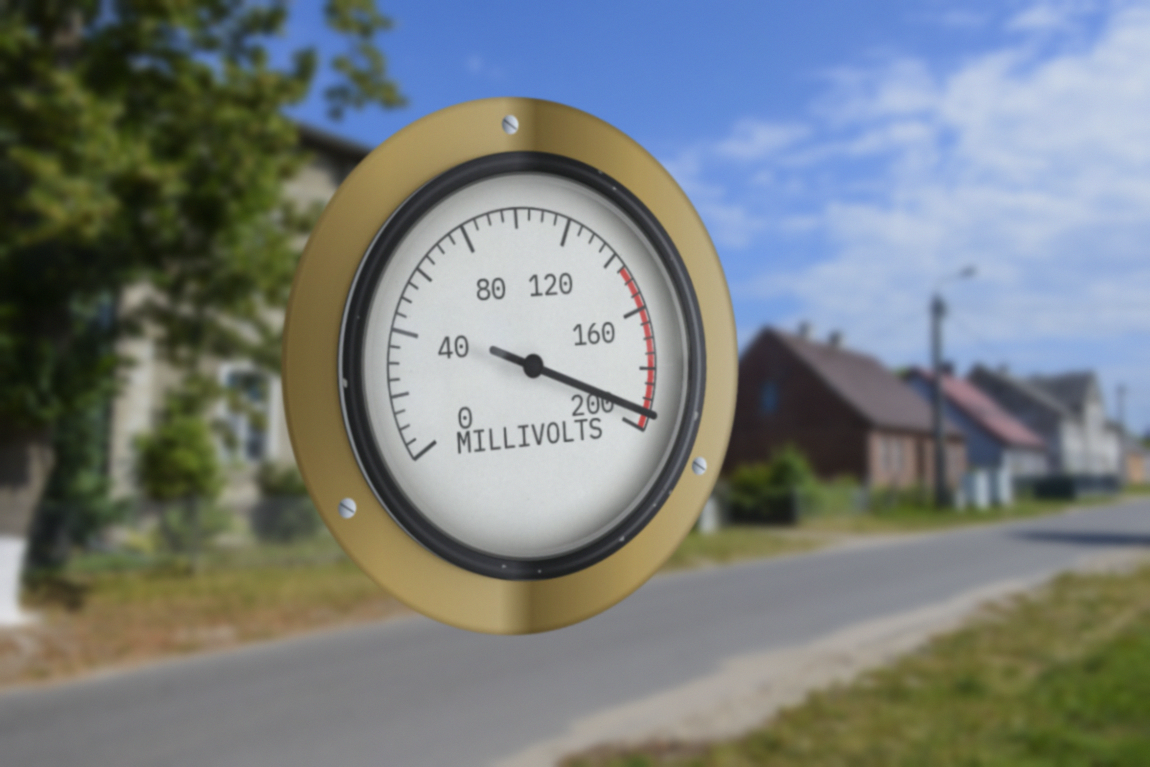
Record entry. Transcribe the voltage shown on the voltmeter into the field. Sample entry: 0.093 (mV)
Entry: 195 (mV)
